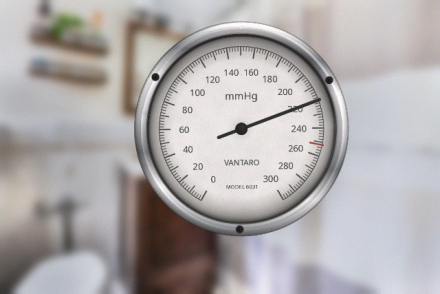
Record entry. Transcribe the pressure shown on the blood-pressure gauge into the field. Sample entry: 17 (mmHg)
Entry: 220 (mmHg)
